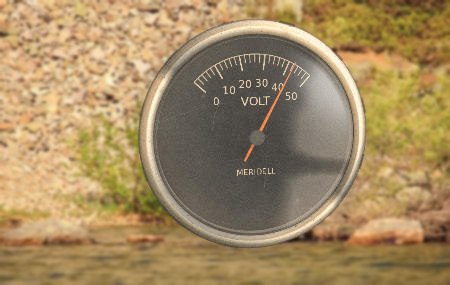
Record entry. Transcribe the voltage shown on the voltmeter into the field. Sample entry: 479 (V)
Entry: 42 (V)
